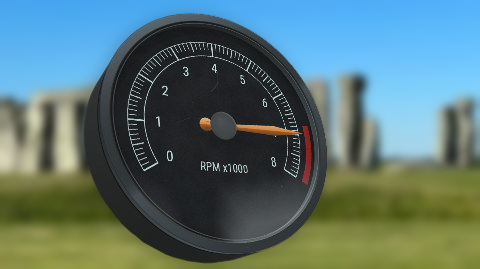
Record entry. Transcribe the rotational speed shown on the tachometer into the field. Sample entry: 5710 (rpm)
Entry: 7000 (rpm)
